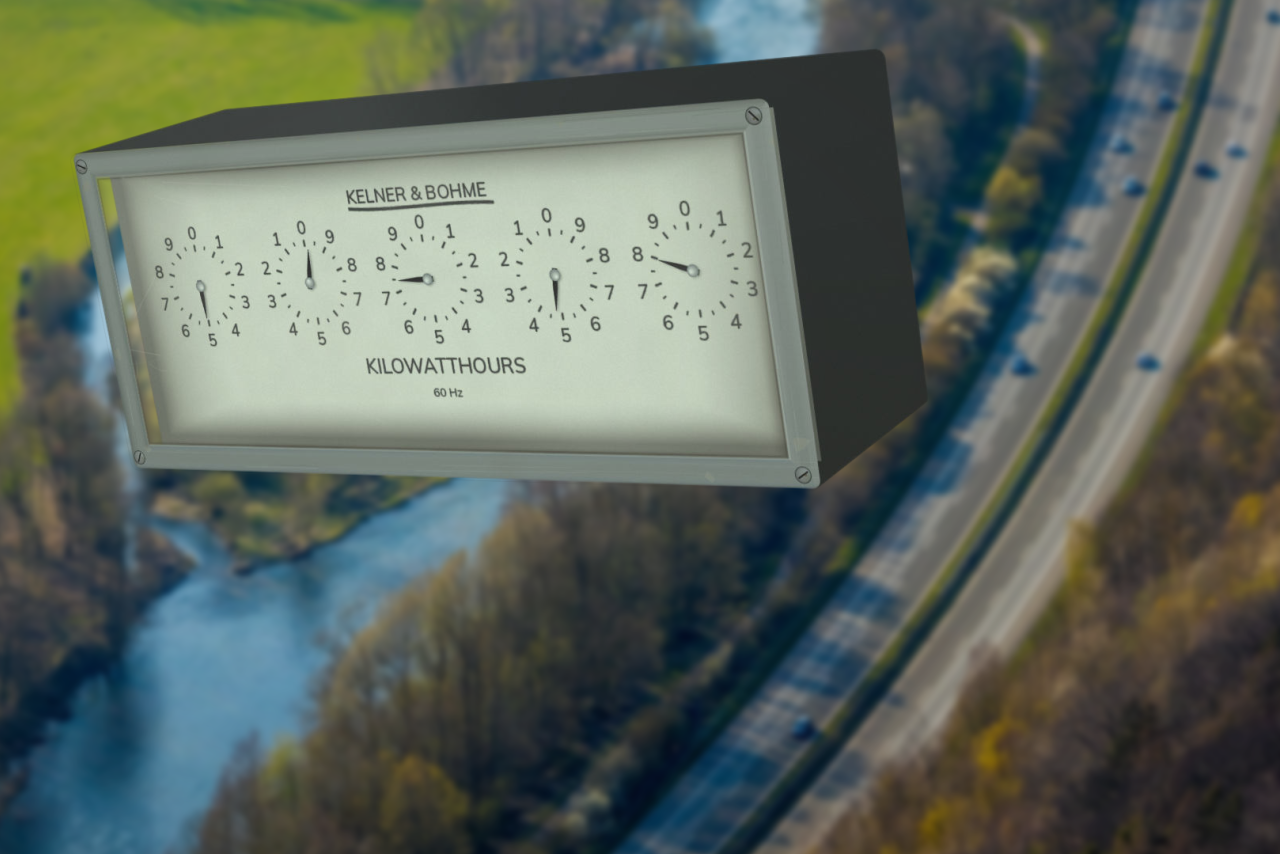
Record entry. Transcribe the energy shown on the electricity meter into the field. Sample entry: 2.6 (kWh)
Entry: 49748 (kWh)
